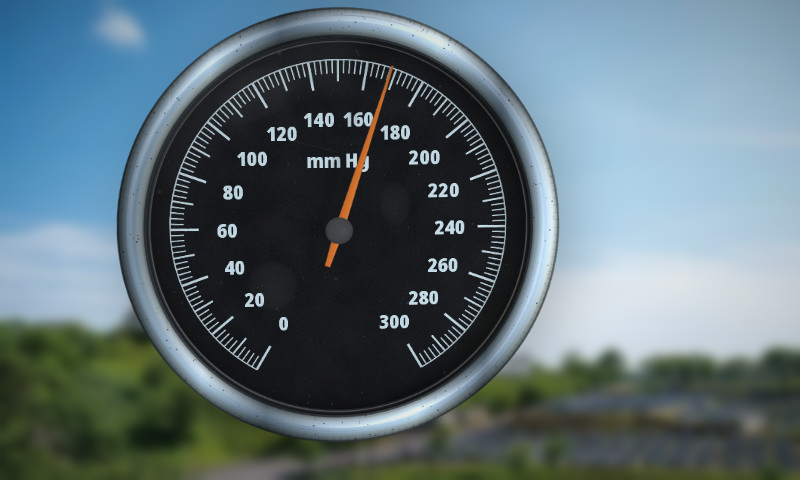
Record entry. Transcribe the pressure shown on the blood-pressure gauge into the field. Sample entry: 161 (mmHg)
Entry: 168 (mmHg)
